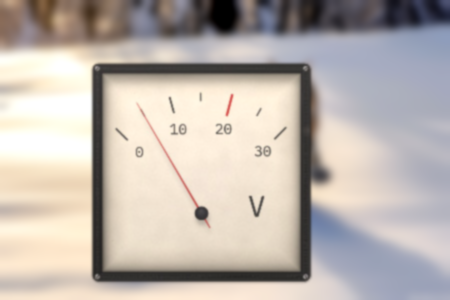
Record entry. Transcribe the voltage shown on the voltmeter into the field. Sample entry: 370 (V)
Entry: 5 (V)
